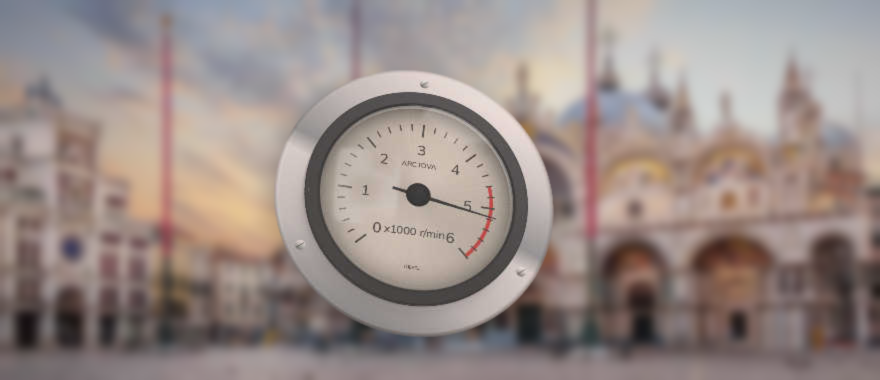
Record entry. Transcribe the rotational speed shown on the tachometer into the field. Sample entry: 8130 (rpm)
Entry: 5200 (rpm)
